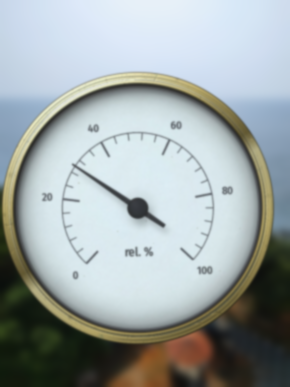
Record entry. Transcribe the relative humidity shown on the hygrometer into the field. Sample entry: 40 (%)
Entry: 30 (%)
